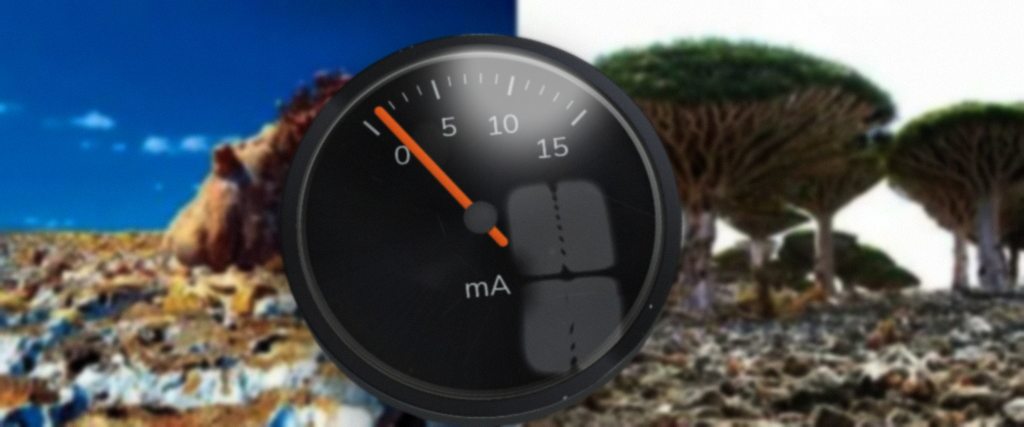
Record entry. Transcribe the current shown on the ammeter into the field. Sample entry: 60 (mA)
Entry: 1 (mA)
